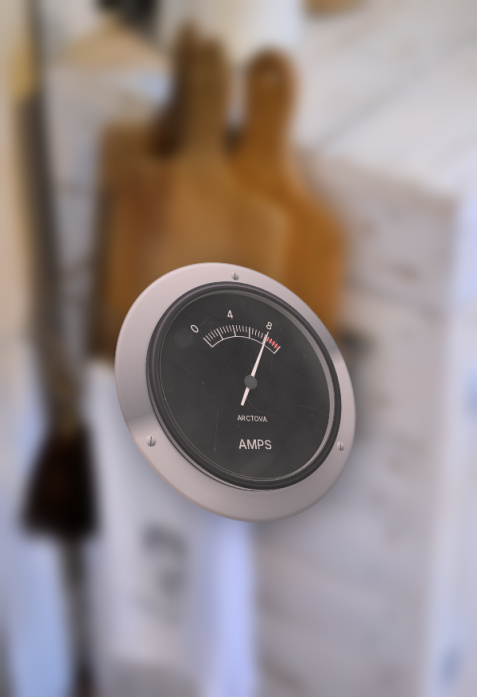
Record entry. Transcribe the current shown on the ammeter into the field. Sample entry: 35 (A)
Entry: 8 (A)
